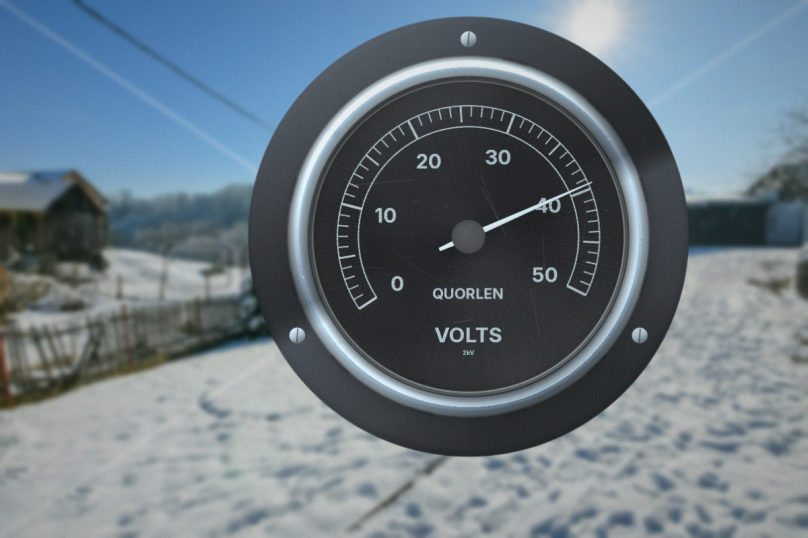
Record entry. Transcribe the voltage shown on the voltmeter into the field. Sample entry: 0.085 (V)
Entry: 39.5 (V)
